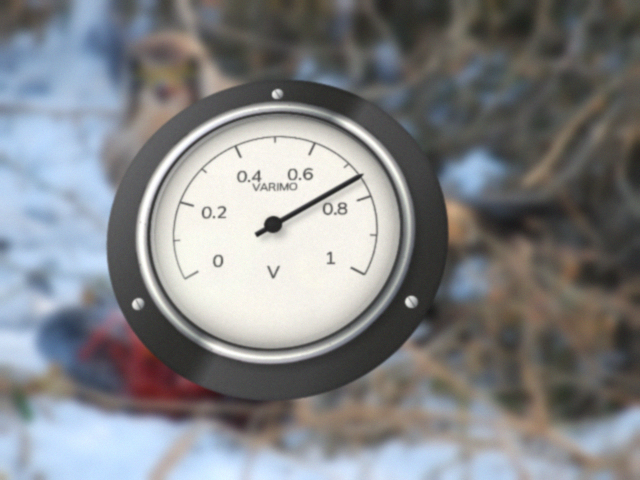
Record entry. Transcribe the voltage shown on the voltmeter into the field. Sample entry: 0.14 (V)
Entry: 0.75 (V)
